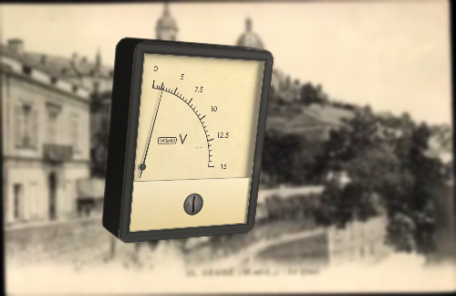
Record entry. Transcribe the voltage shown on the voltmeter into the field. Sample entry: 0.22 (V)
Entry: 2.5 (V)
